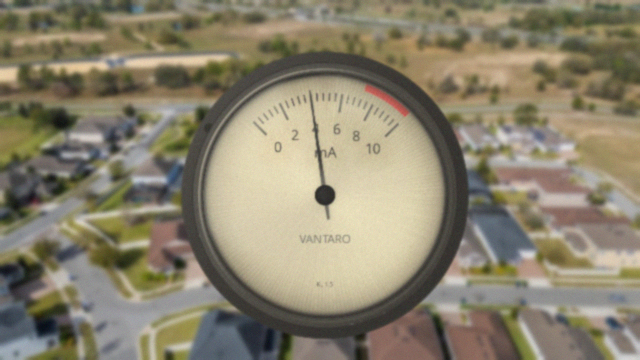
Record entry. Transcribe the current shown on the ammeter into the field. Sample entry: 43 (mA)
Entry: 4 (mA)
